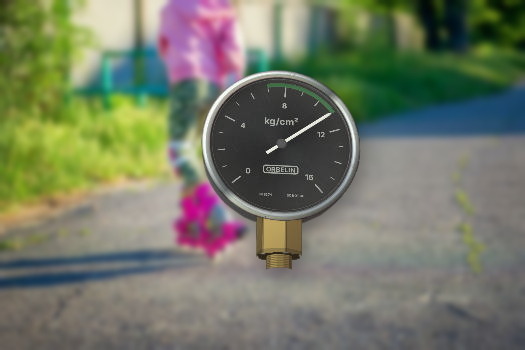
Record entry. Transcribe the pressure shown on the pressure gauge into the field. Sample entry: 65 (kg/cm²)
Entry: 11 (kg/cm²)
